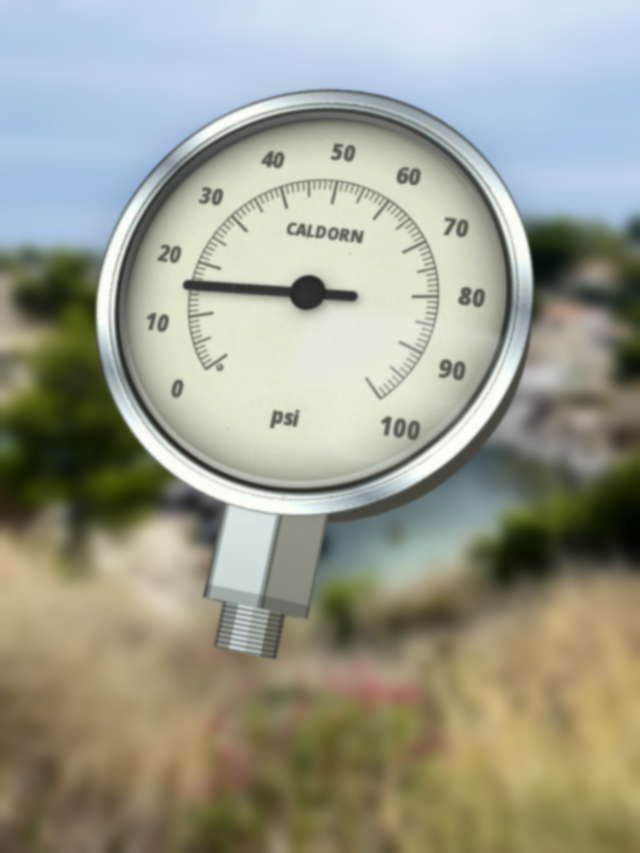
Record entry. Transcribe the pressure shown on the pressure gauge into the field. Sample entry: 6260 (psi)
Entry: 15 (psi)
